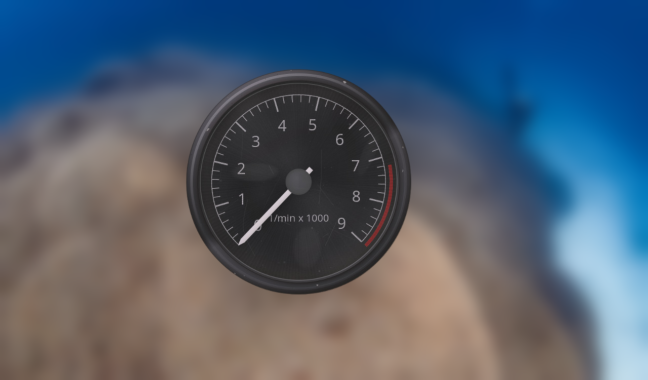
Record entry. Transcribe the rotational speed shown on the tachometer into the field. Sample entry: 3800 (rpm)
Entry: 0 (rpm)
